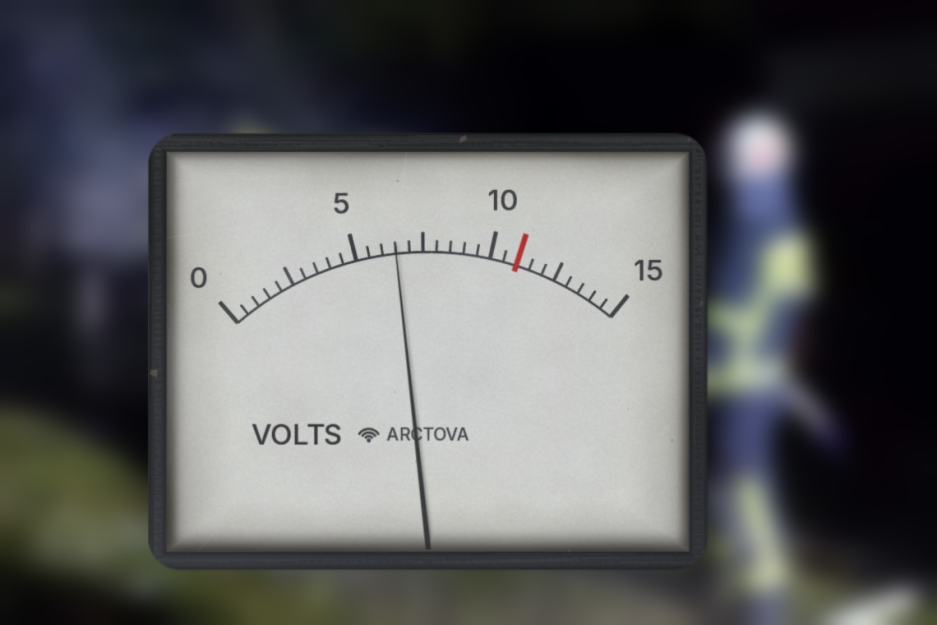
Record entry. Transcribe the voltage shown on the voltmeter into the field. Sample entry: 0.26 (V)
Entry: 6.5 (V)
